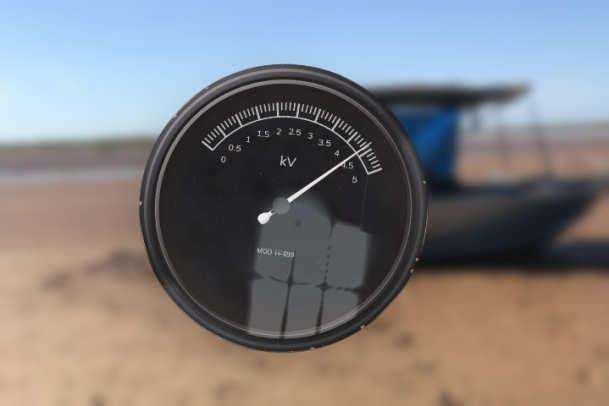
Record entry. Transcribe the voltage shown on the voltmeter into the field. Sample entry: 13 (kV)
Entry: 4.4 (kV)
